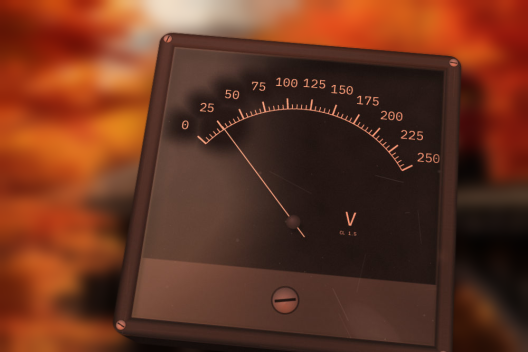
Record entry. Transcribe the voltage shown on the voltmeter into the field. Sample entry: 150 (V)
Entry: 25 (V)
